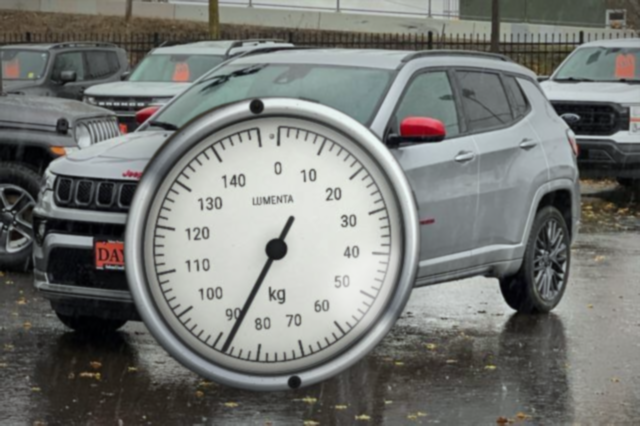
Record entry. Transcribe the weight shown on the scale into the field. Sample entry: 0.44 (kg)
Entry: 88 (kg)
